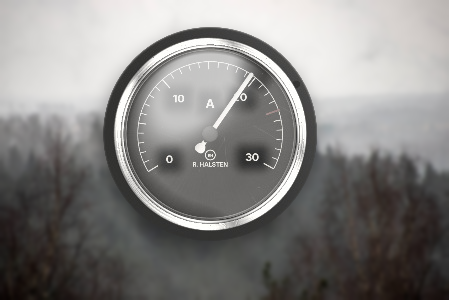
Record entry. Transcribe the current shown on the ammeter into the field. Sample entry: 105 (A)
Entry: 19.5 (A)
